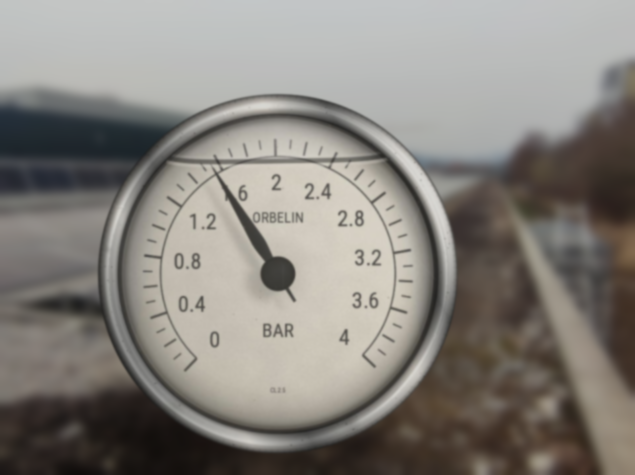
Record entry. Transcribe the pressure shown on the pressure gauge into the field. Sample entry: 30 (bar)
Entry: 1.55 (bar)
